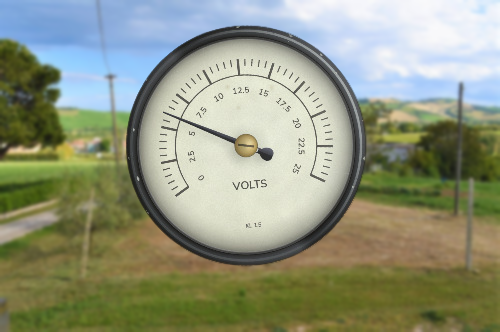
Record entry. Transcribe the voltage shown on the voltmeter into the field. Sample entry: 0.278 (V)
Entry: 6 (V)
